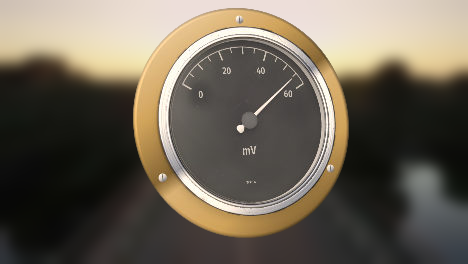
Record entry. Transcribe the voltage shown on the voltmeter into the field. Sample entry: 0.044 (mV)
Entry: 55 (mV)
